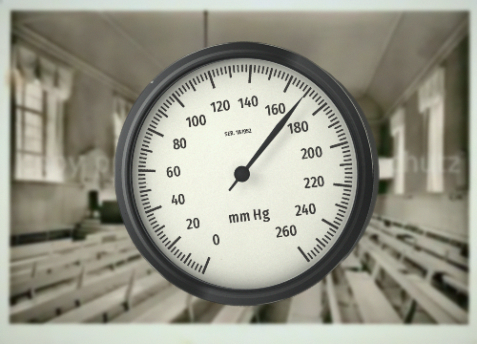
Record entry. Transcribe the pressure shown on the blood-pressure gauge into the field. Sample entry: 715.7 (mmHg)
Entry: 170 (mmHg)
